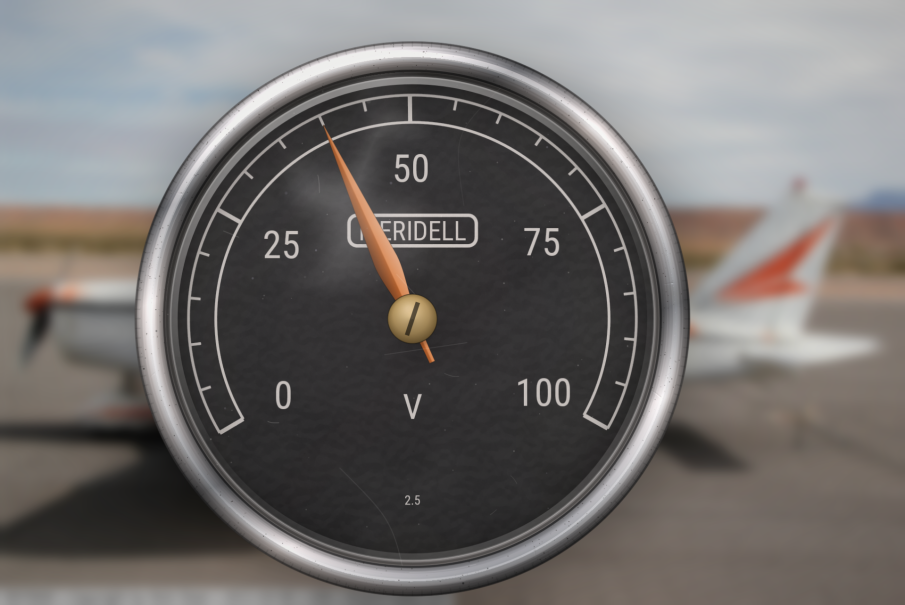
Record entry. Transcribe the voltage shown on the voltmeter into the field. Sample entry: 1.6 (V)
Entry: 40 (V)
